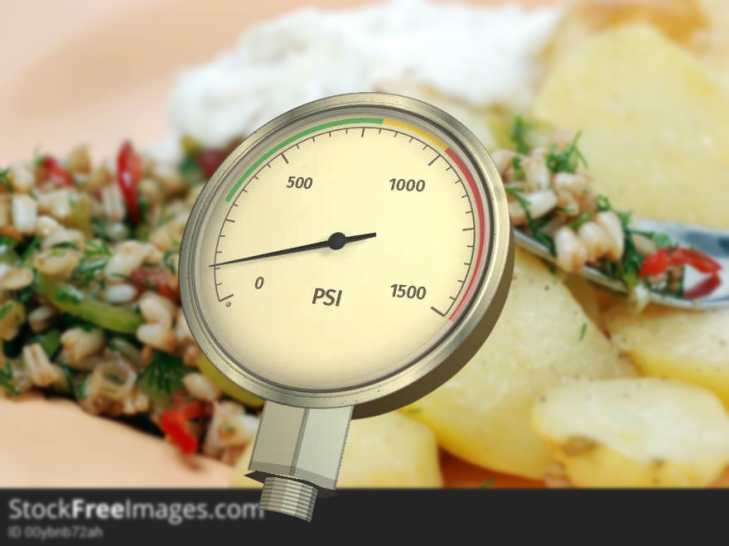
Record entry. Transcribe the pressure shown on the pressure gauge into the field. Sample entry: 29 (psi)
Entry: 100 (psi)
